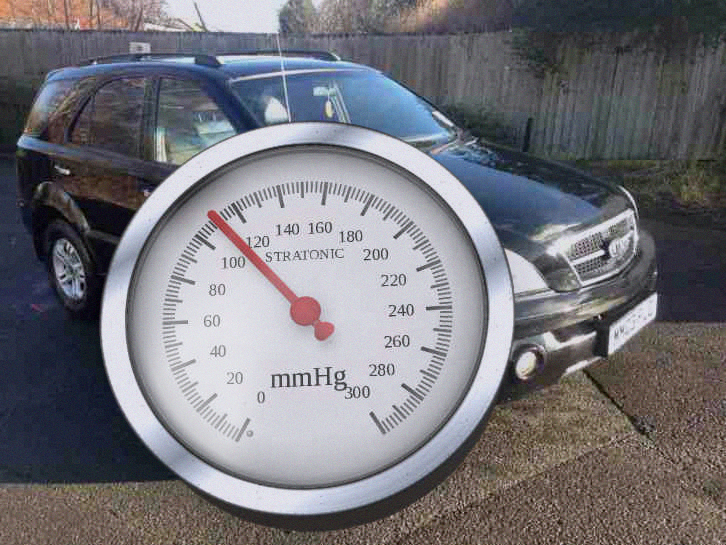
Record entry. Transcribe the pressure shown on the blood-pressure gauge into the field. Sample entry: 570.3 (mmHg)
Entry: 110 (mmHg)
